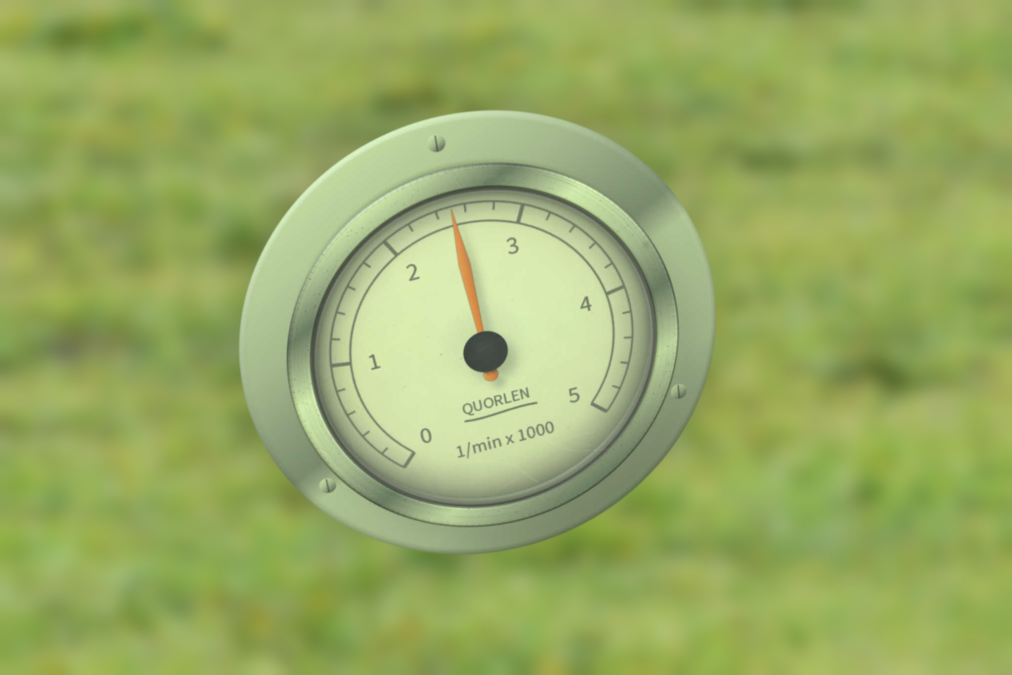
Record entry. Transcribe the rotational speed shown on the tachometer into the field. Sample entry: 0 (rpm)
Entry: 2500 (rpm)
